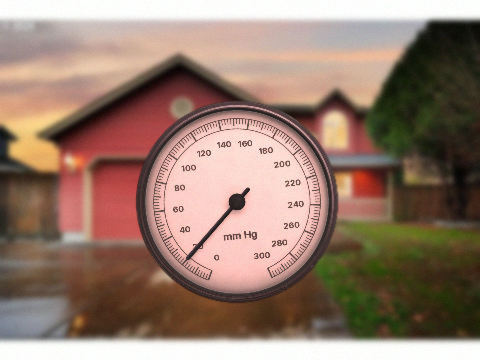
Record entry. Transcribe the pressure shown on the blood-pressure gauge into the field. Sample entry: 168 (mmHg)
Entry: 20 (mmHg)
